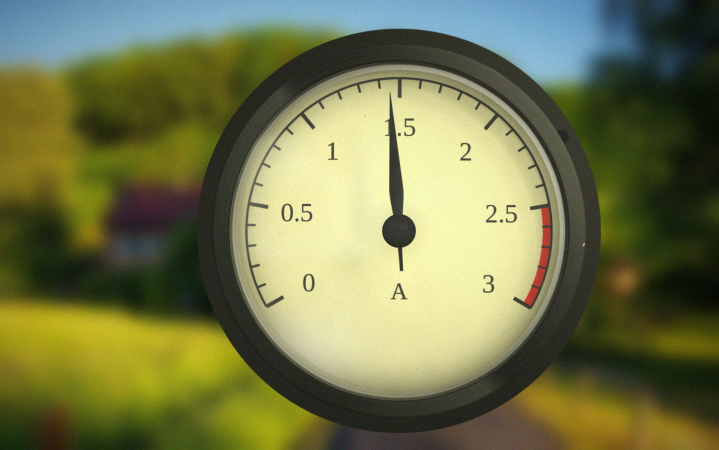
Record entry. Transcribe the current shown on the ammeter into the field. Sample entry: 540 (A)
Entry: 1.45 (A)
